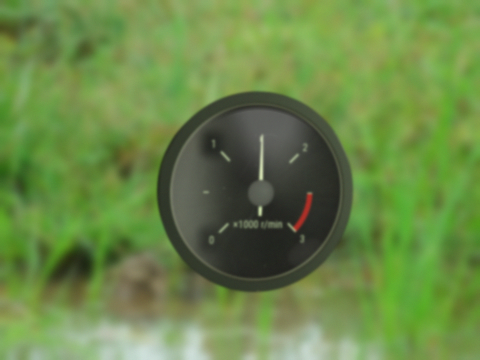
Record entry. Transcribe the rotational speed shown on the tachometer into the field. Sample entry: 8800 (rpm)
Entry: 1500 (rpm)
